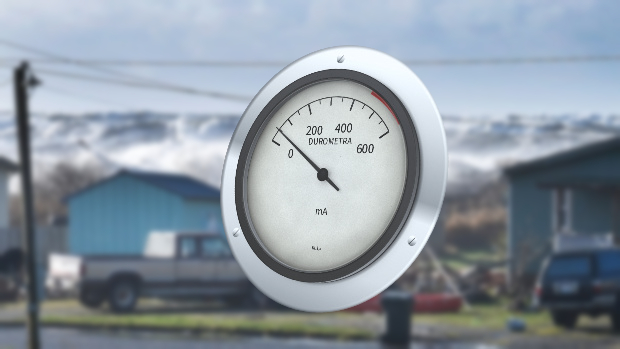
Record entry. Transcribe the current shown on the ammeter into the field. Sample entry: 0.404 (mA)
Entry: 50 (mA)
